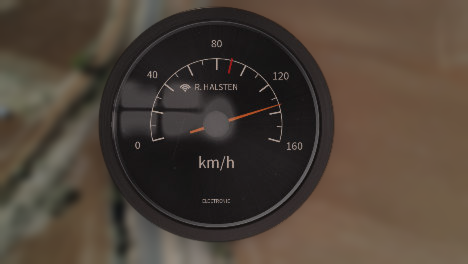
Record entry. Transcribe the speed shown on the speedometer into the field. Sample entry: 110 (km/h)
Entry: 135 (km/h)
